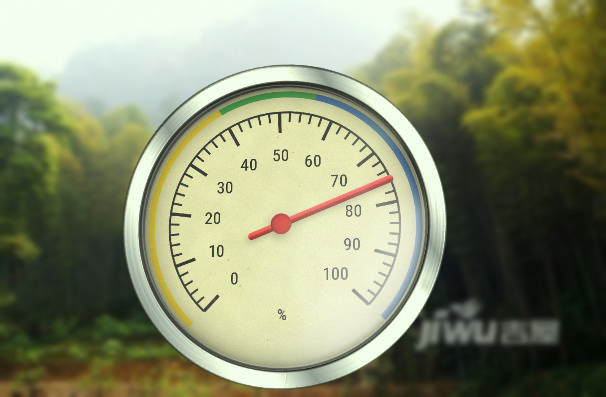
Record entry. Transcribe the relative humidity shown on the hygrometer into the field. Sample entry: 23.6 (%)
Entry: 76 (%)
